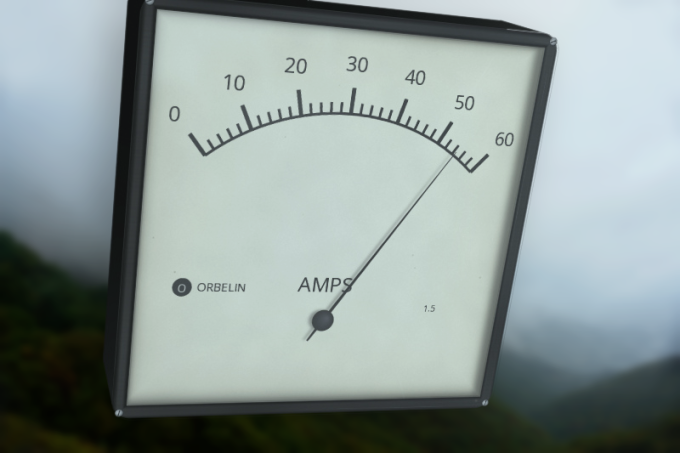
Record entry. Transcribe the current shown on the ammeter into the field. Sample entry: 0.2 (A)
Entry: 54 (A)
